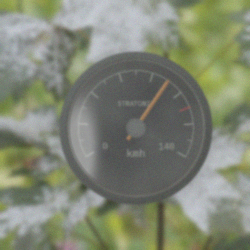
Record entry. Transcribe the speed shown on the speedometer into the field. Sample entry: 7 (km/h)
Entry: 90 (km/h)
